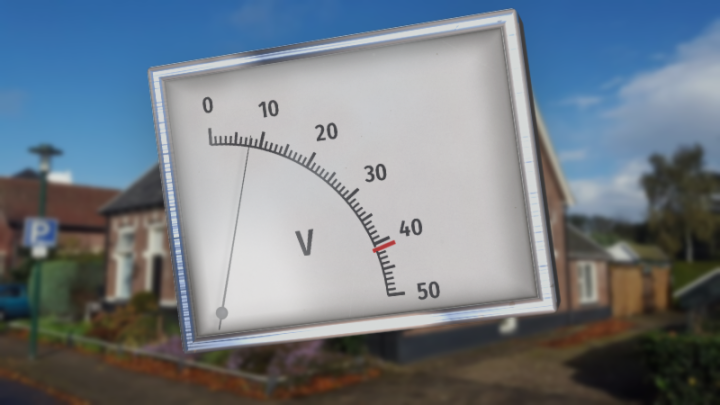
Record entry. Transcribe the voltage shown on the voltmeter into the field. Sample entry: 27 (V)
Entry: 8 (V)
